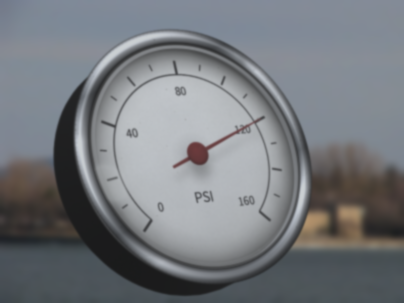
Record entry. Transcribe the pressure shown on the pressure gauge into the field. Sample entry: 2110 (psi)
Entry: 120 (psi)
